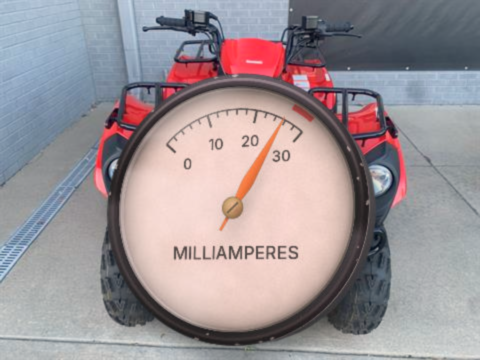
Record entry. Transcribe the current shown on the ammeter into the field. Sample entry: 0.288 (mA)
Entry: 26 (mA)
